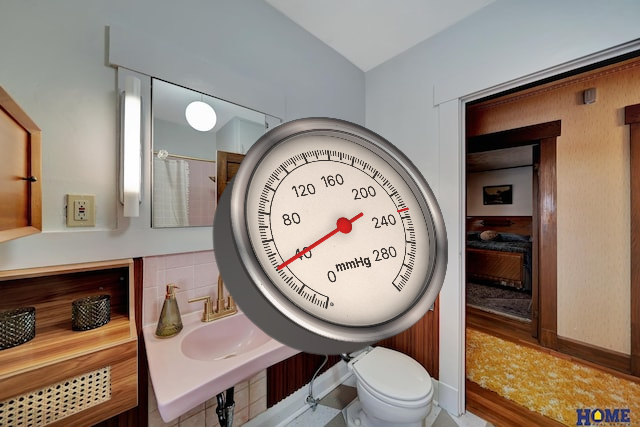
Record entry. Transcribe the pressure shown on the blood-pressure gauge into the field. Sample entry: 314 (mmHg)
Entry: 40 (mmHg)
